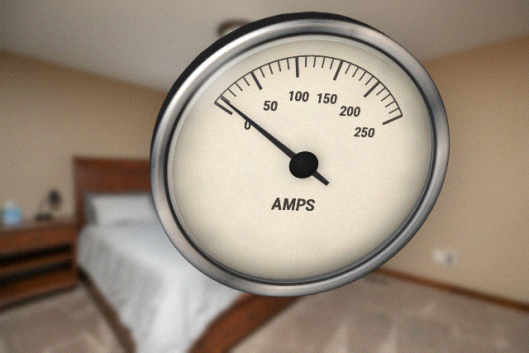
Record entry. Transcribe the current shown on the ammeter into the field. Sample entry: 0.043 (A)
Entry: 10 (A)
